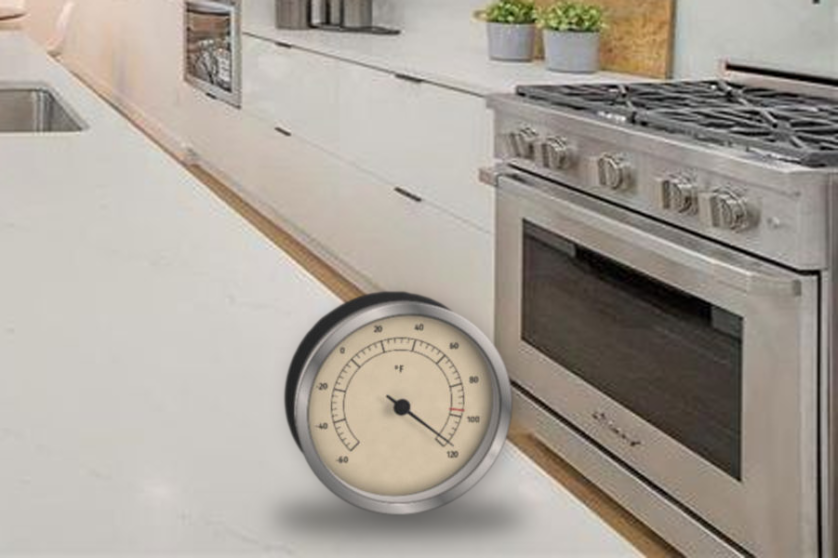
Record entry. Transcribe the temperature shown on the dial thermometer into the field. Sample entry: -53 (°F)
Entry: 116 (°F)
